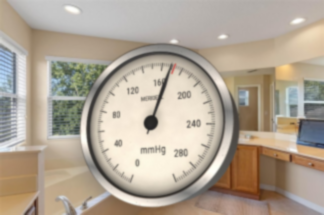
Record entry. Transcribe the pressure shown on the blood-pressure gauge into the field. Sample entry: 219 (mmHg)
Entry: 170 (mmHg)
